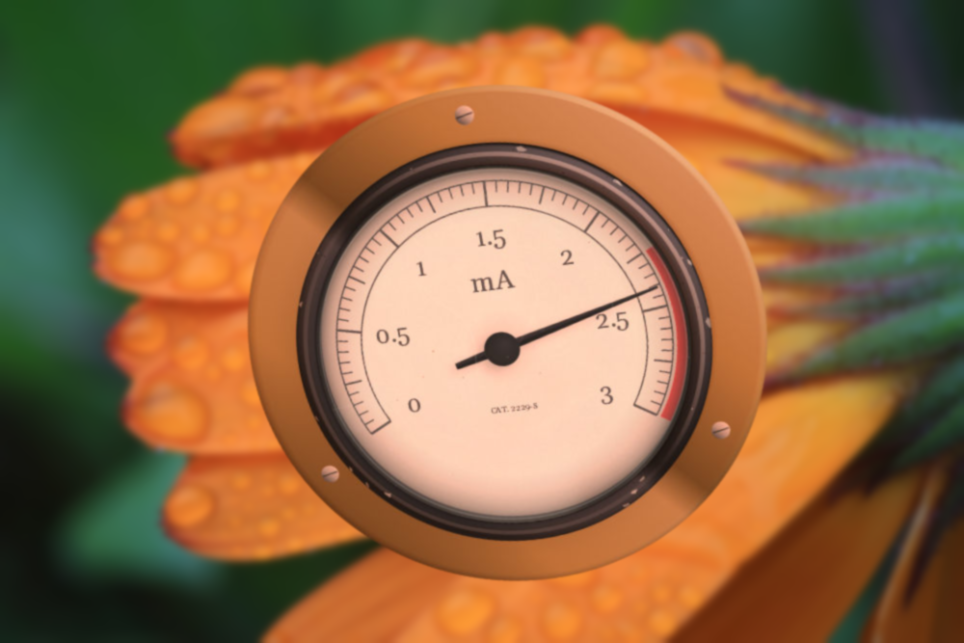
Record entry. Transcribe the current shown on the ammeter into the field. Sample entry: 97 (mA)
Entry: 2.4 (mA)
